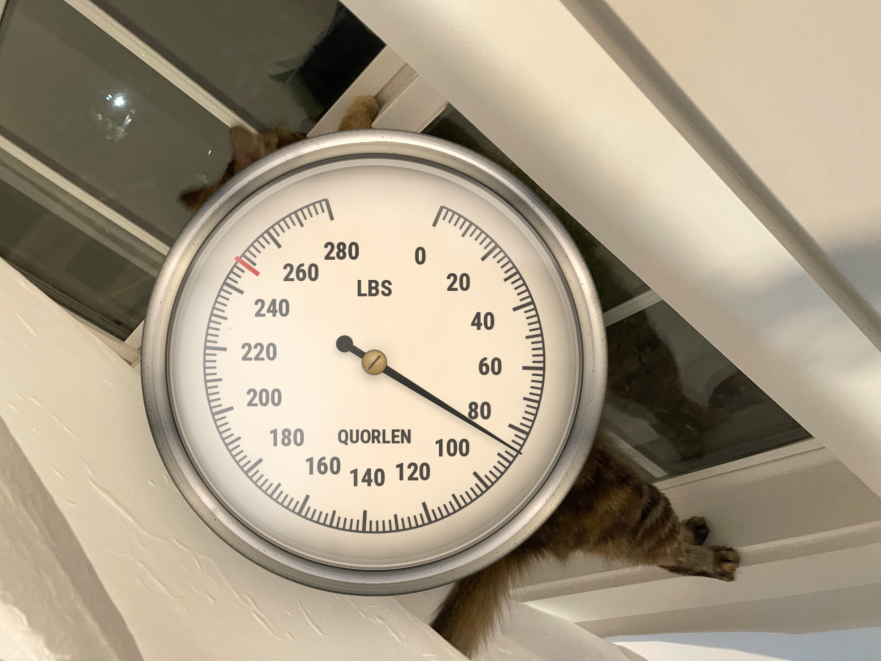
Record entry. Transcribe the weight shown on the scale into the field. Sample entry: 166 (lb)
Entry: 86 (lb)
